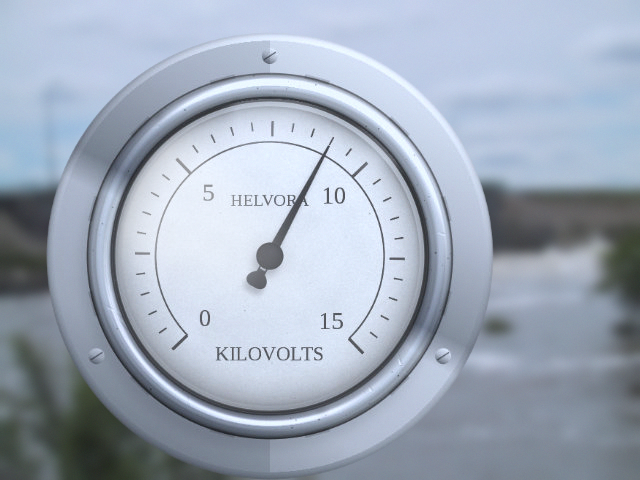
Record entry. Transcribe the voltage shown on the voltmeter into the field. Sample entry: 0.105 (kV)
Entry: 9 (kV)
